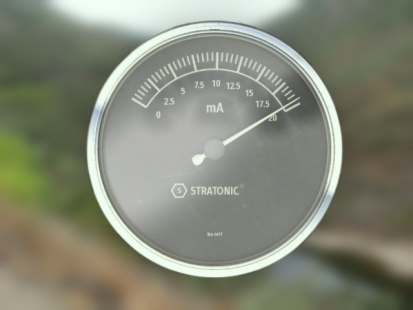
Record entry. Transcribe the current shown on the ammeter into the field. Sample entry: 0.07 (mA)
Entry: 19.5 (mA)
